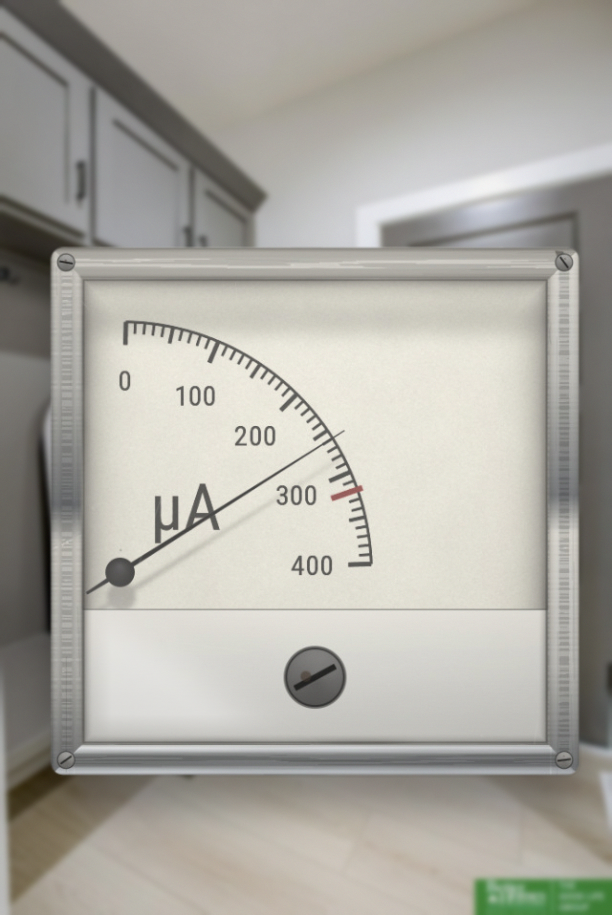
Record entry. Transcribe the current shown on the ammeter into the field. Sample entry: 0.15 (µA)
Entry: 260 (µA)
